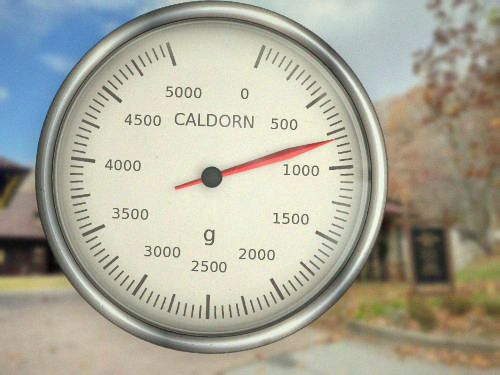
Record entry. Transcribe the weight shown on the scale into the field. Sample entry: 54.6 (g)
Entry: 800 (g)
